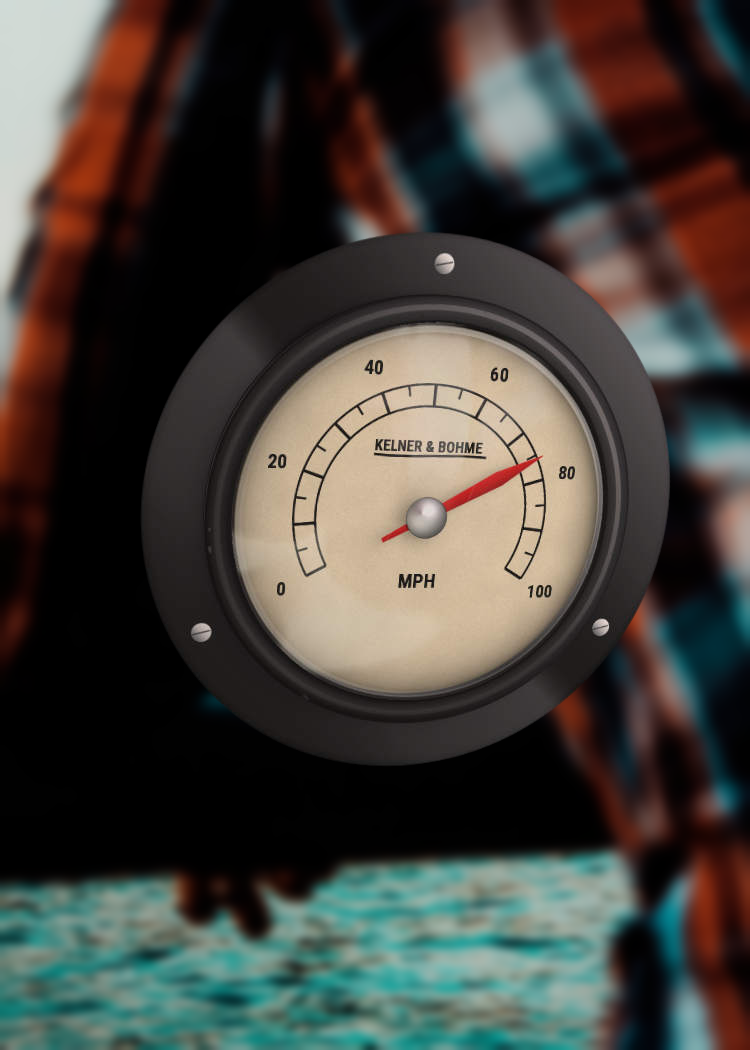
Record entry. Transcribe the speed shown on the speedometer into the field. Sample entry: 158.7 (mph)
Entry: 75 (mph)
